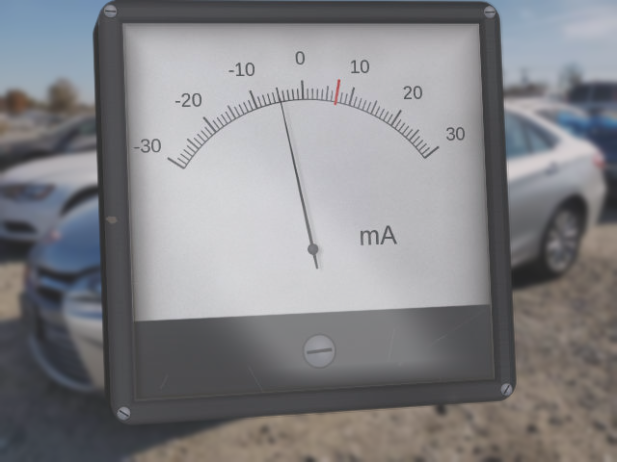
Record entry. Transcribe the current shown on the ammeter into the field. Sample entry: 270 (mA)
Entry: -5 (mA)
